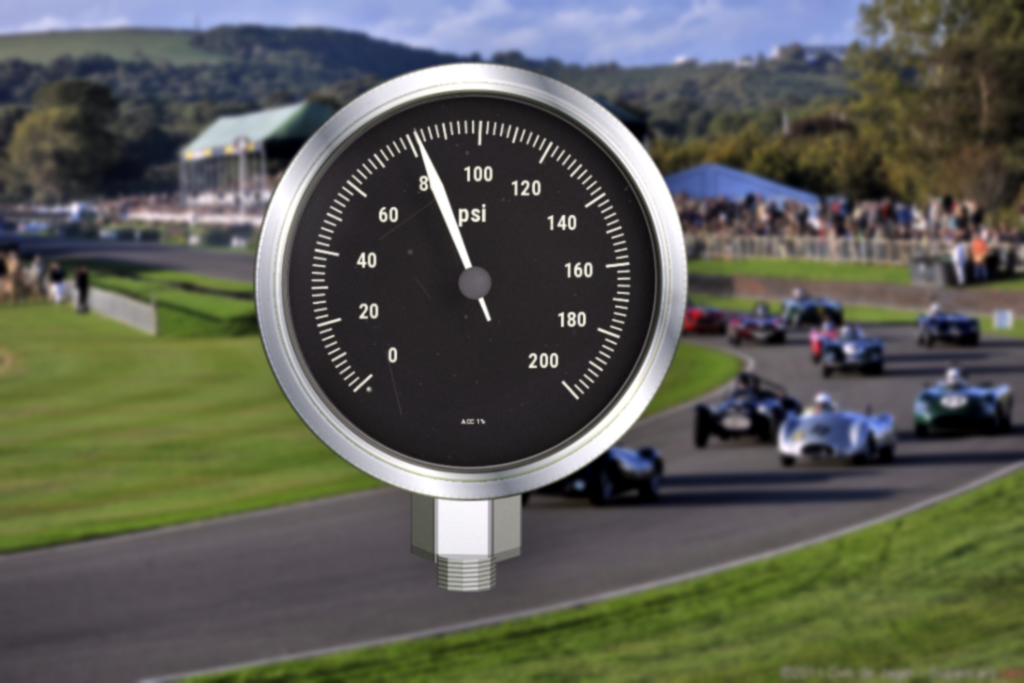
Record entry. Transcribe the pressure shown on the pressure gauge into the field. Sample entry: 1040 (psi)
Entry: 82 (psi)
